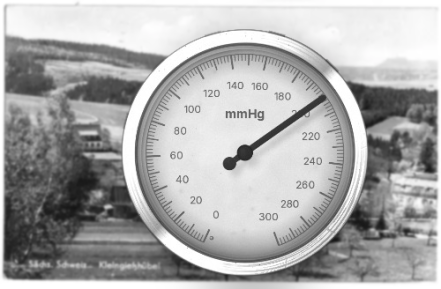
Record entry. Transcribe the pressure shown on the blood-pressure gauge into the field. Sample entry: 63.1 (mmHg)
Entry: 200 (mmHg)
